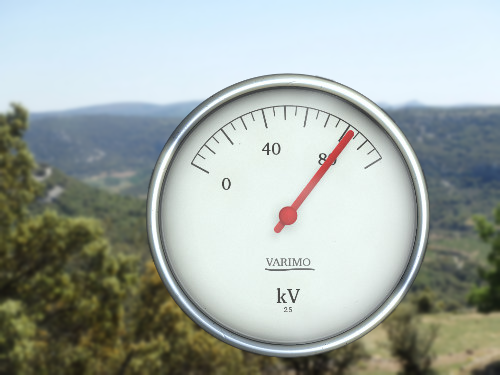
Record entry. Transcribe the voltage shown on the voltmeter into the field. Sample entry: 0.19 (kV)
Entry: 82.5 (kV)
